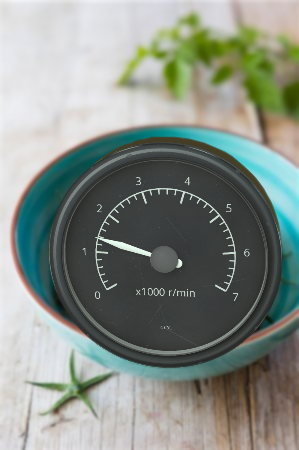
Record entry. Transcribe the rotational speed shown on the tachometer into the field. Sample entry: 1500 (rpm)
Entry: 1400 (rpm)
